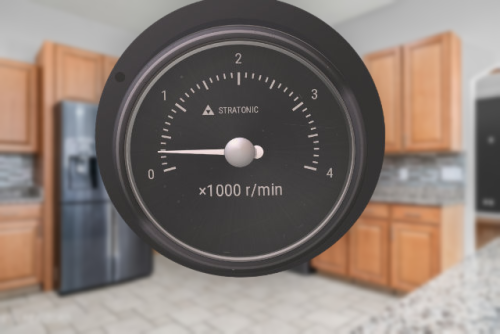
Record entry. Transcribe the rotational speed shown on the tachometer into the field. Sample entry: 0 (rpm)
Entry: 300 (rpm)
